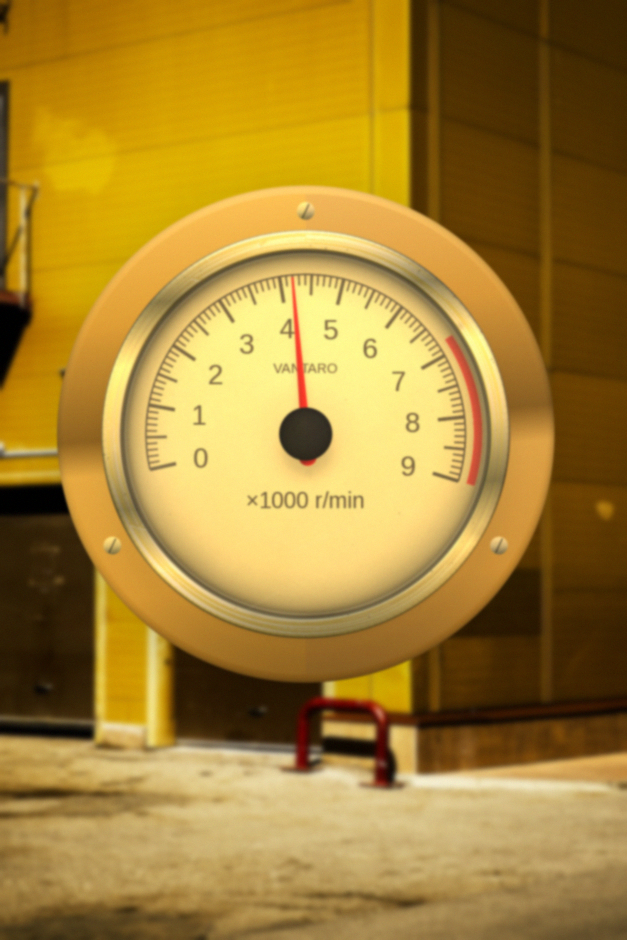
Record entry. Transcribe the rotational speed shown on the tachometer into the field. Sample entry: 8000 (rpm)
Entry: 4200 (rpm)
